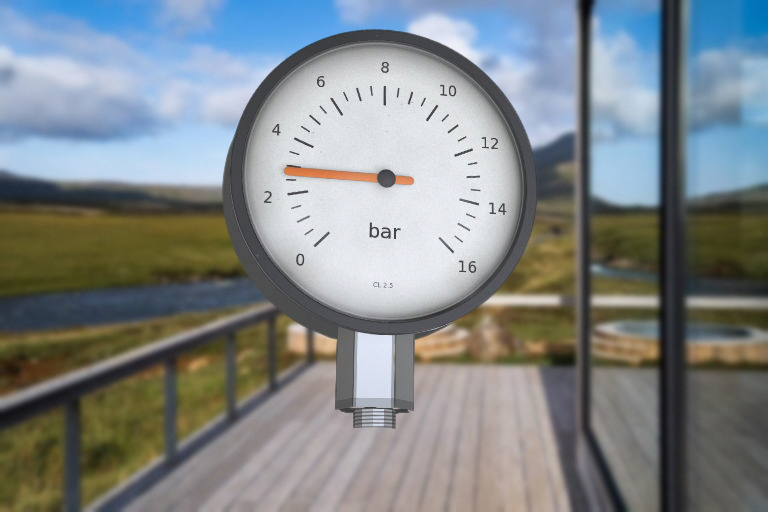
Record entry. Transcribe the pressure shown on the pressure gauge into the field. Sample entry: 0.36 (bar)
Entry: 2.75 (bar)
